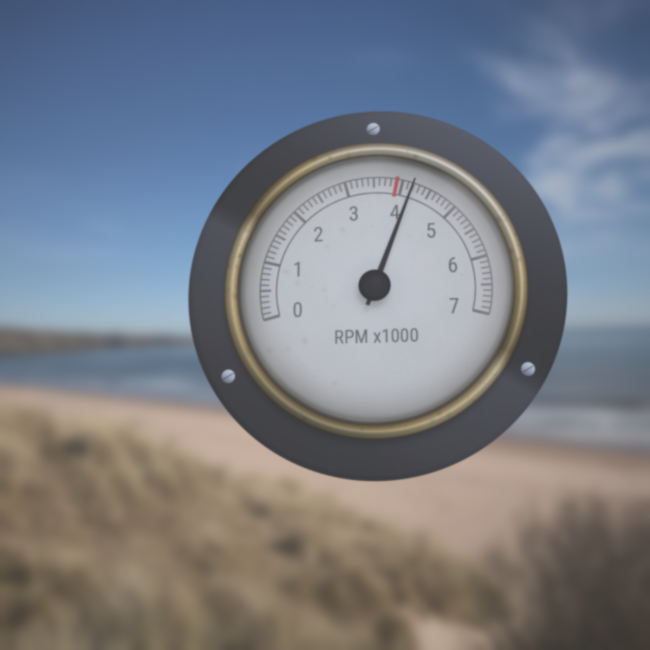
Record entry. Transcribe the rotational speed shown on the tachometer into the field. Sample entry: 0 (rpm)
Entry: 4200 (rpm)
